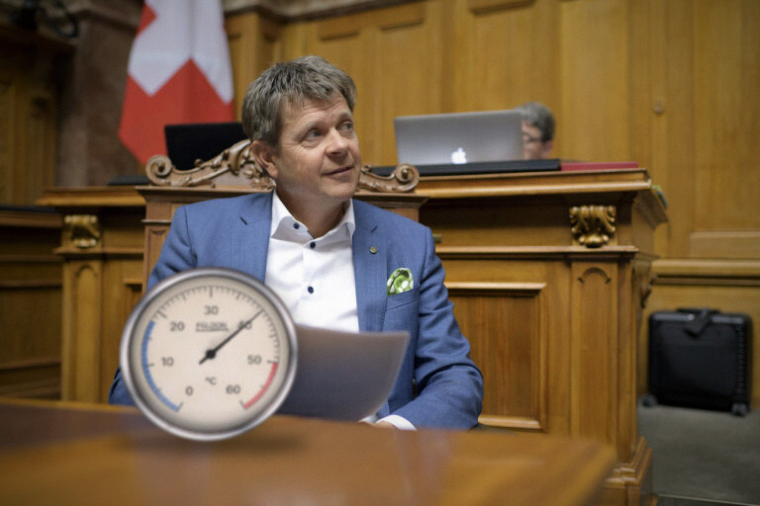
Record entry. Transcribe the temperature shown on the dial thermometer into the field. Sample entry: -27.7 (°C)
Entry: 40 (°C)
